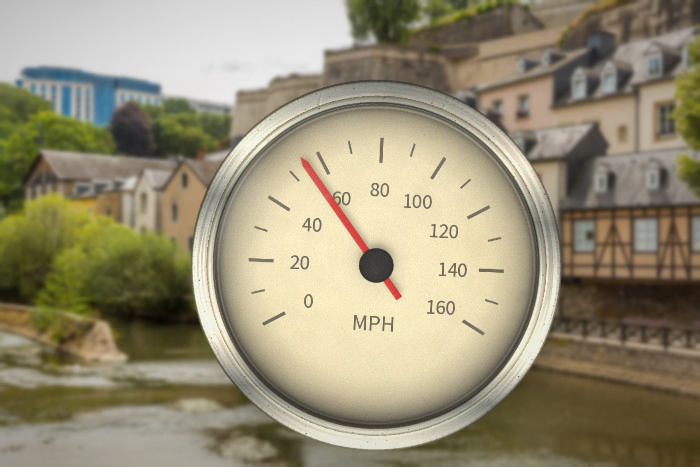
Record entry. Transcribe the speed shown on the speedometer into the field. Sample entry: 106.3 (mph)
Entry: 55 (mph)
